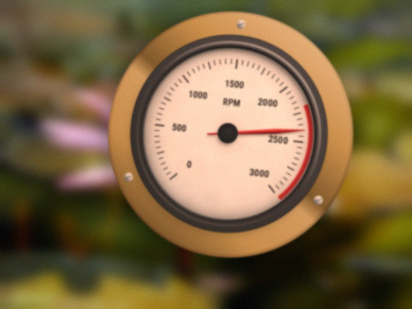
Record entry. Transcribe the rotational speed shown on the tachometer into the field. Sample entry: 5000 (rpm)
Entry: 2400 (rpm)
